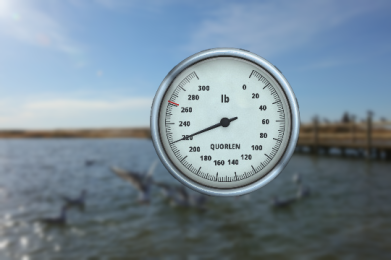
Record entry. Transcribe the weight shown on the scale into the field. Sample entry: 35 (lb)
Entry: 220 (lb)
